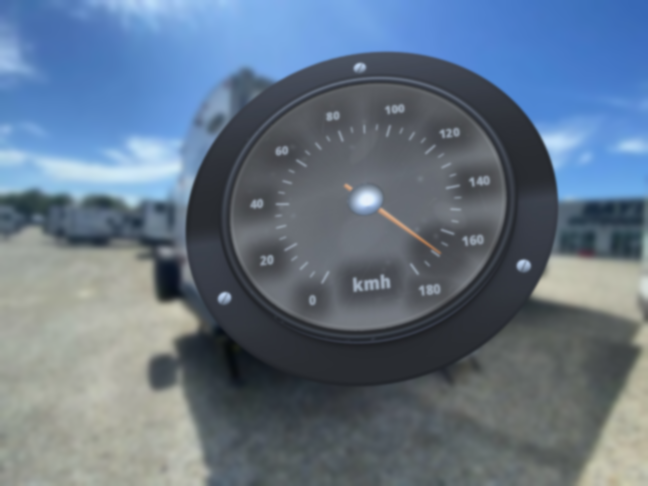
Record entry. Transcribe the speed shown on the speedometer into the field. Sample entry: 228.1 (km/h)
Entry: 170 (km/h)
